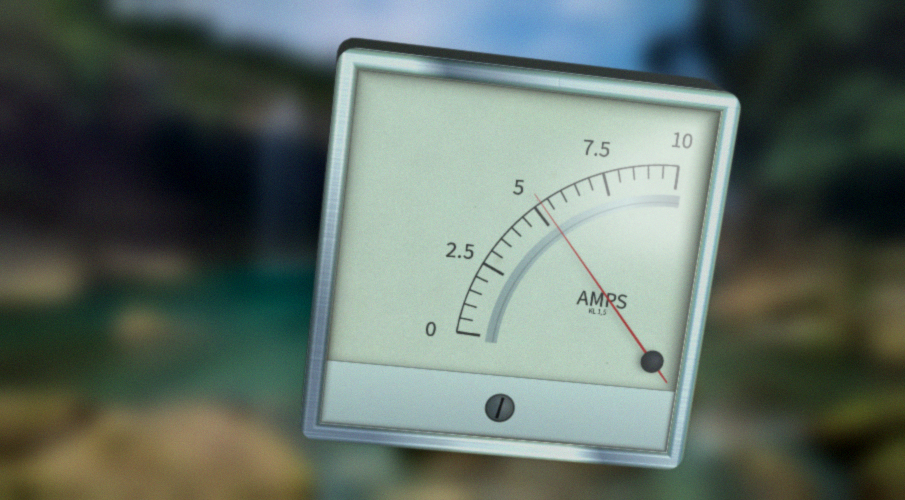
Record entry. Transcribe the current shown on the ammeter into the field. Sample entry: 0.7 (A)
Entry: 5.25 (A)
